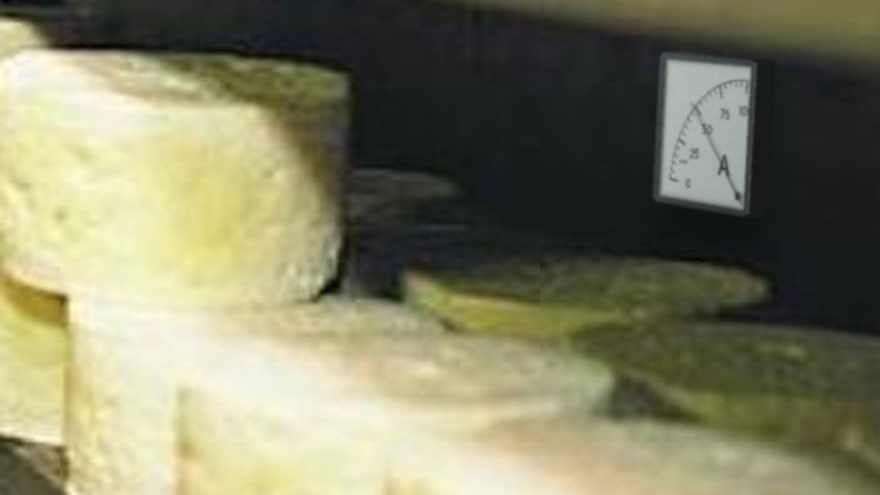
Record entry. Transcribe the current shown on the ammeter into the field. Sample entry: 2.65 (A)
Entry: 50 (A)
